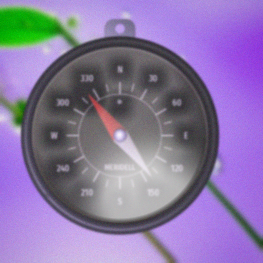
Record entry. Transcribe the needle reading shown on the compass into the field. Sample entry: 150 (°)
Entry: 322.5 (°)
